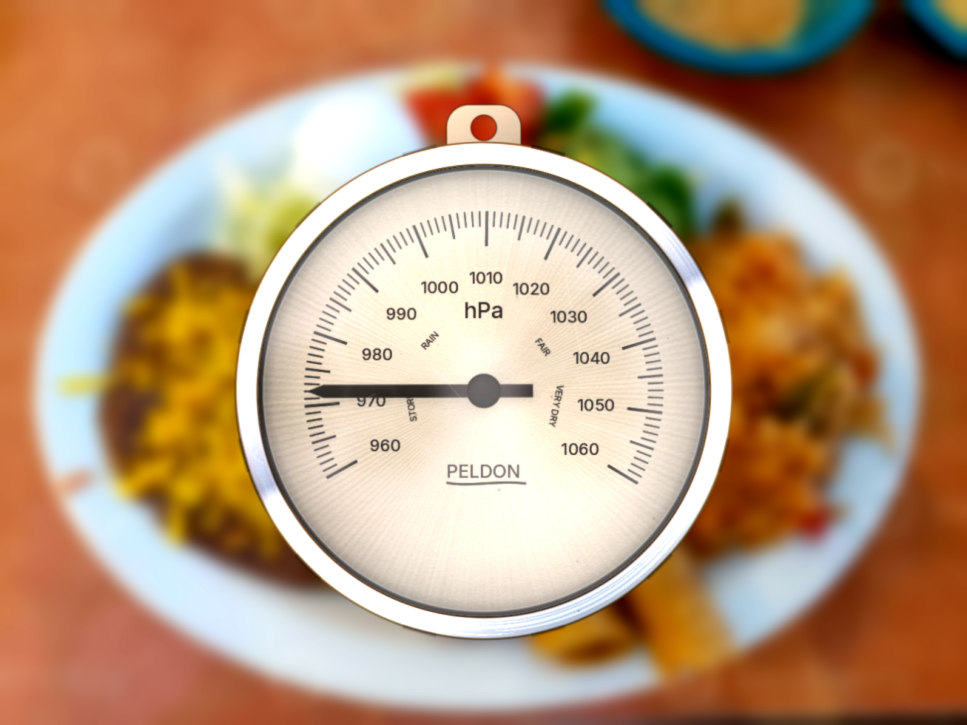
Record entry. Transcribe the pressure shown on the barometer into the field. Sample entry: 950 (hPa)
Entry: 972 (hPa)
